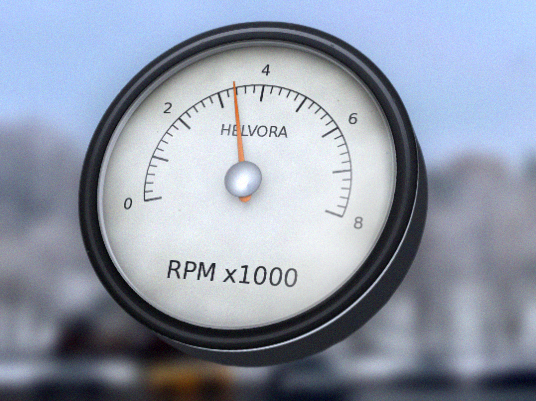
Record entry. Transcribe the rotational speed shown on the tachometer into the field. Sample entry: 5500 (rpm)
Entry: 3400 (rpm)
